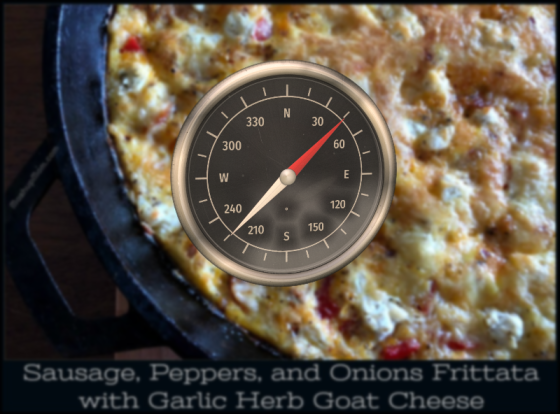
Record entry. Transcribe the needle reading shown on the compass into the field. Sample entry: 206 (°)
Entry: 45 (°)
